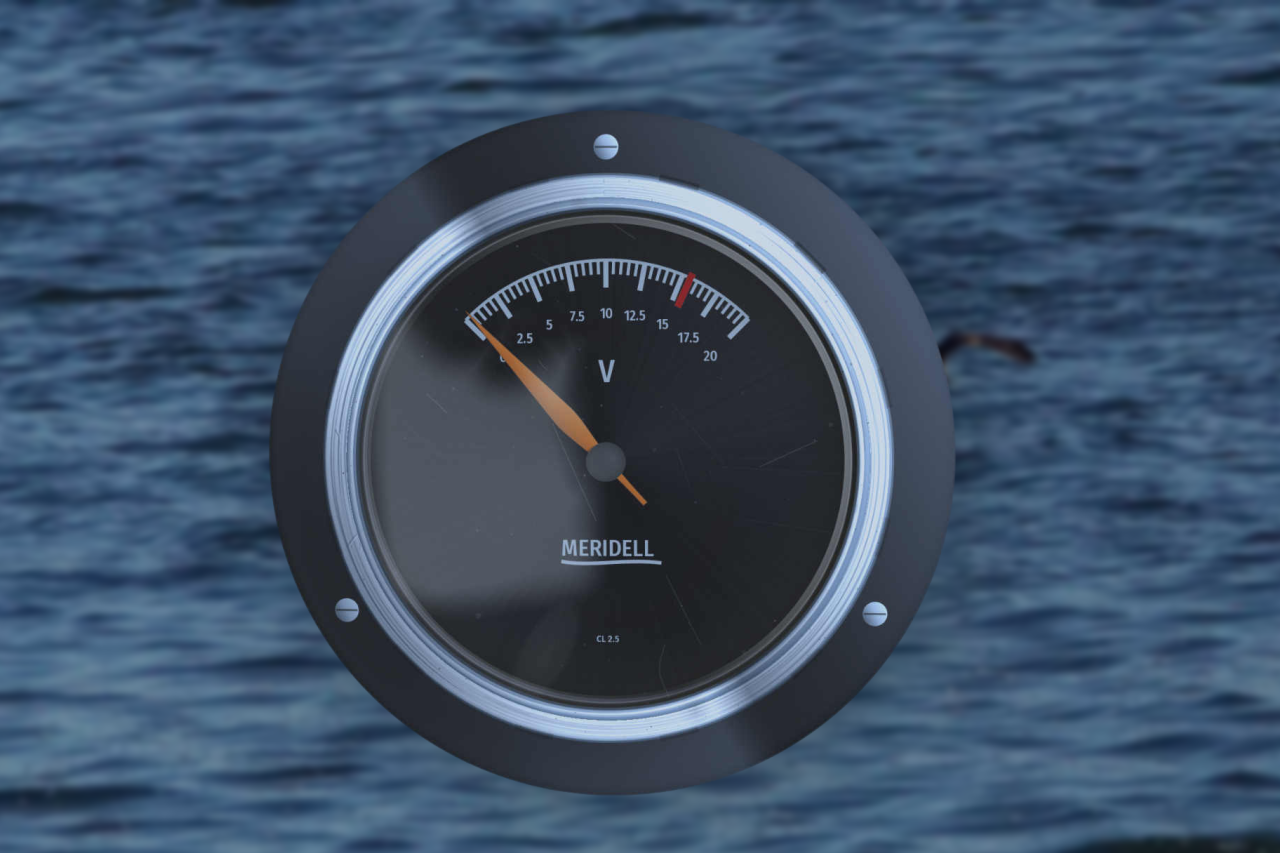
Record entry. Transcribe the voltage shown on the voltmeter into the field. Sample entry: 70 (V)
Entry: 0.5 (V)
